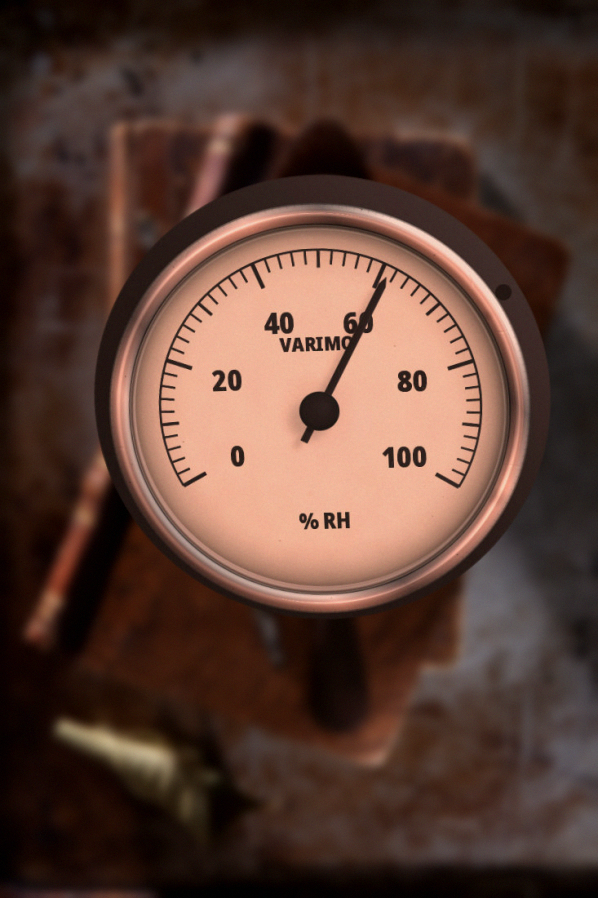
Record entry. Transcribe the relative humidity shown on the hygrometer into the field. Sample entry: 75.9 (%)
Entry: 61 (%)
